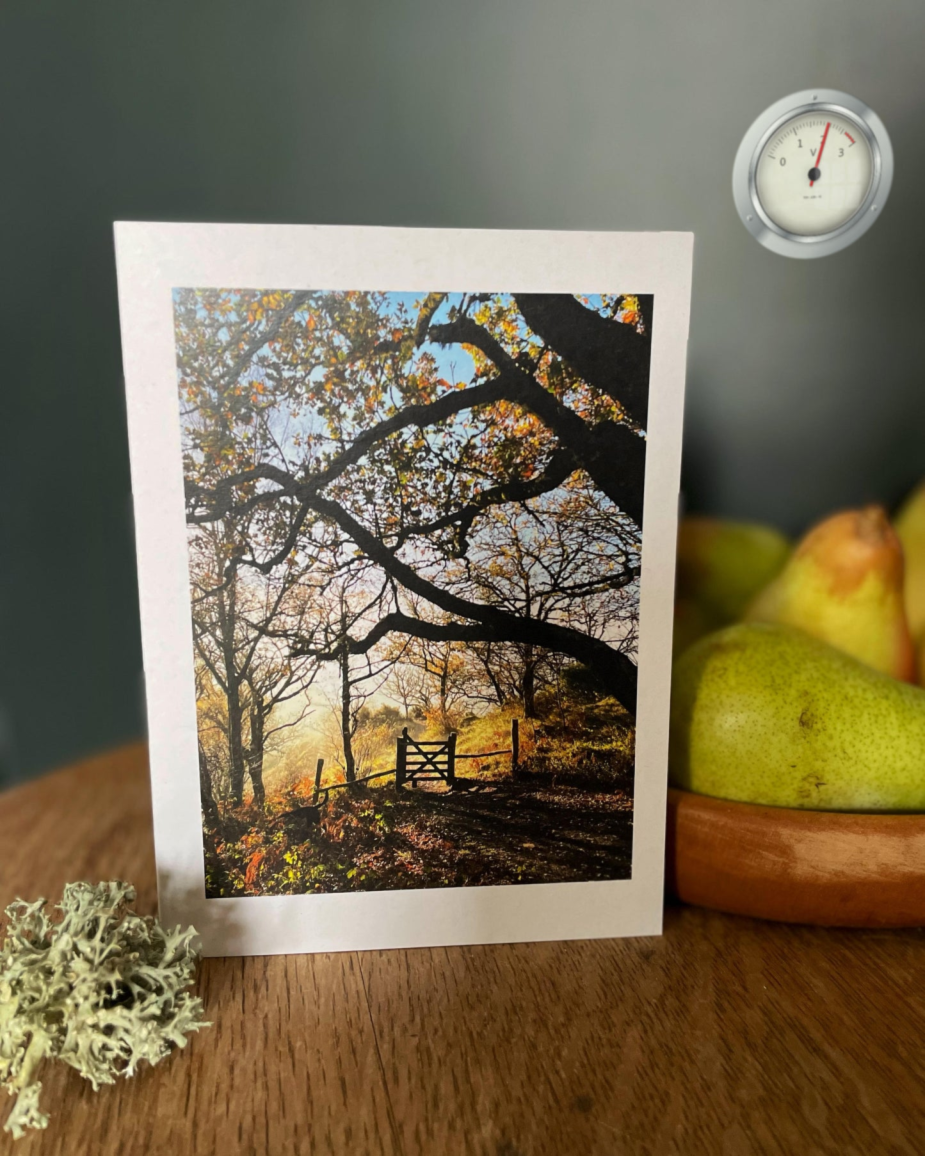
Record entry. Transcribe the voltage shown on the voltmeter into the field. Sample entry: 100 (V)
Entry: 2 (V)
